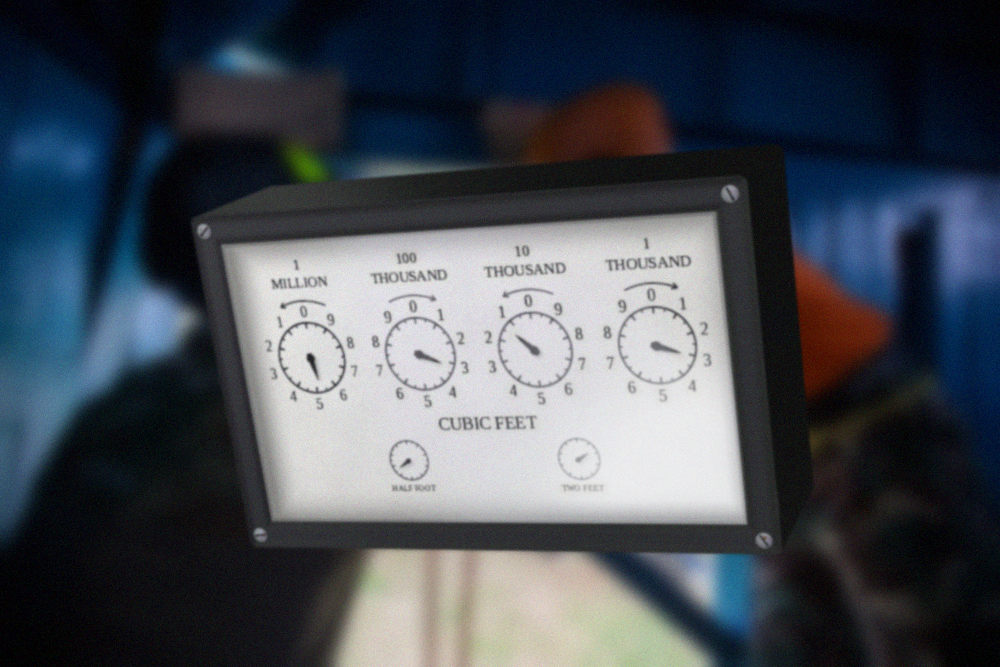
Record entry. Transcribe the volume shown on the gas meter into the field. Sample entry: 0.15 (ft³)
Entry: 531300 (ft³)
